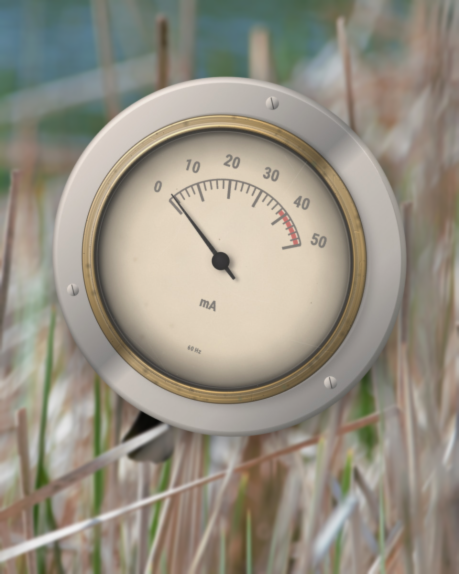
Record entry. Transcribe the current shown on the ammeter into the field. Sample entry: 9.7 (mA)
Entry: 2 (mA)
